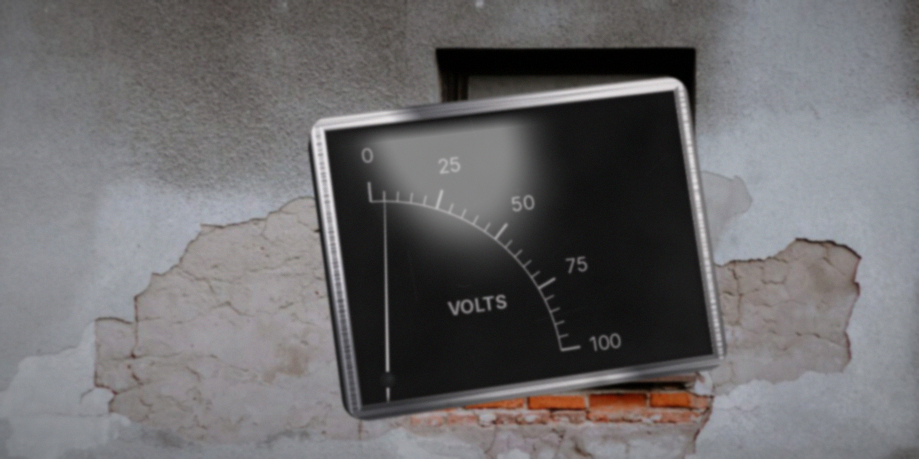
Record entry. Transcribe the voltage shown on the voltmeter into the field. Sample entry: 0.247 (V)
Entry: 5 (V)
